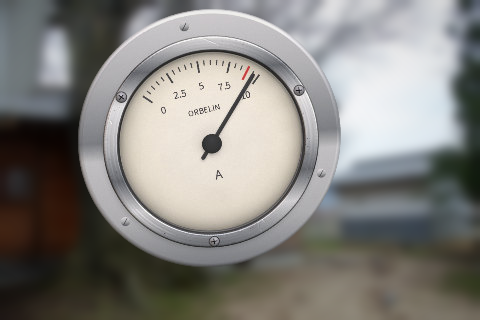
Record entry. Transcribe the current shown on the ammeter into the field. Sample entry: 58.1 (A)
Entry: 9.5 (A)
